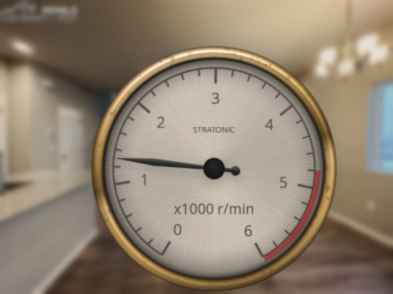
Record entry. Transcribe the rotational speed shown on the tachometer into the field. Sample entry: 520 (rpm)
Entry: 1300 (rpm)
